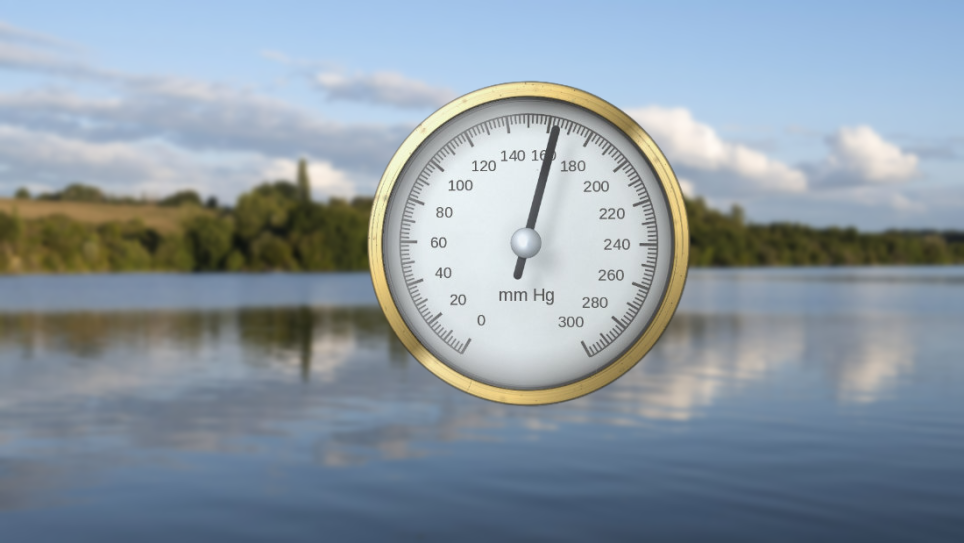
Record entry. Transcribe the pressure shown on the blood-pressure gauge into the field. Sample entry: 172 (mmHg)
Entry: 164 (mmHg)
